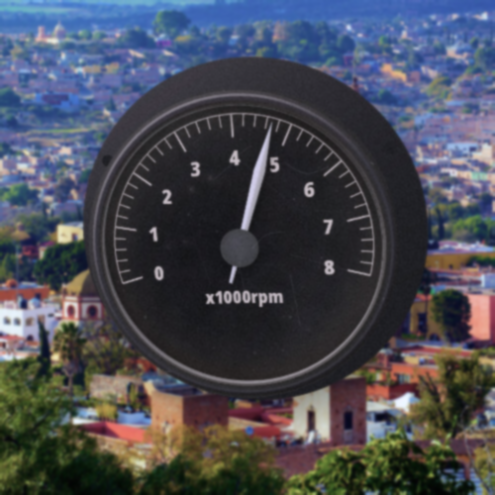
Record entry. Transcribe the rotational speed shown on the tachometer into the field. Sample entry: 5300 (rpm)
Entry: 4700 (rpm)
